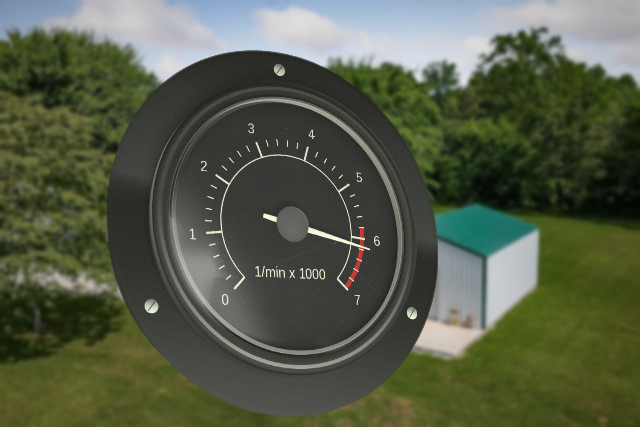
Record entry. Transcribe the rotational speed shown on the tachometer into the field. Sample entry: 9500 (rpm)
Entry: 6200 (rpm)
